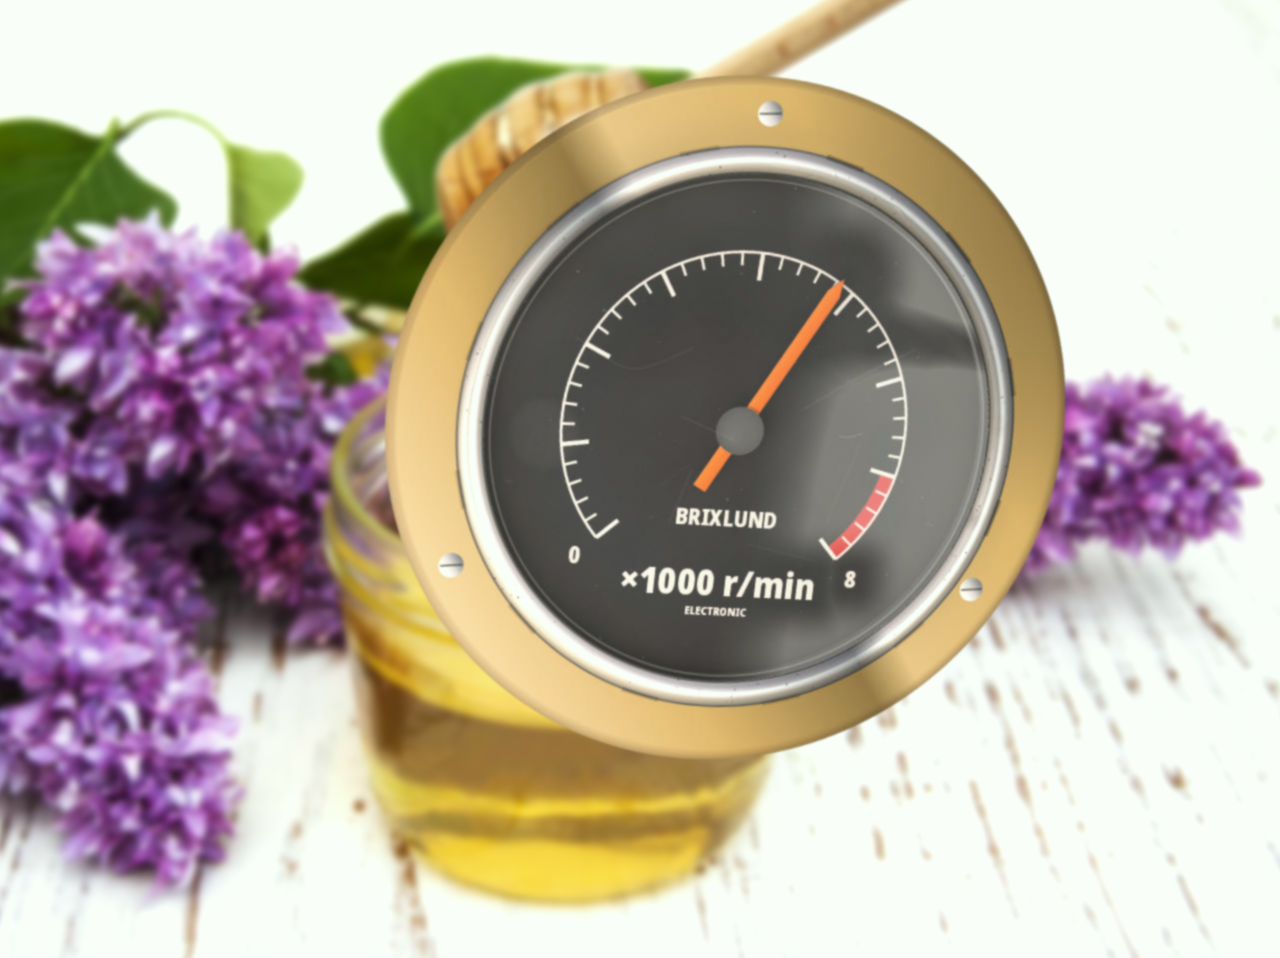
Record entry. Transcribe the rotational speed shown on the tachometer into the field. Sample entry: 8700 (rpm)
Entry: 4800 (rpm)
